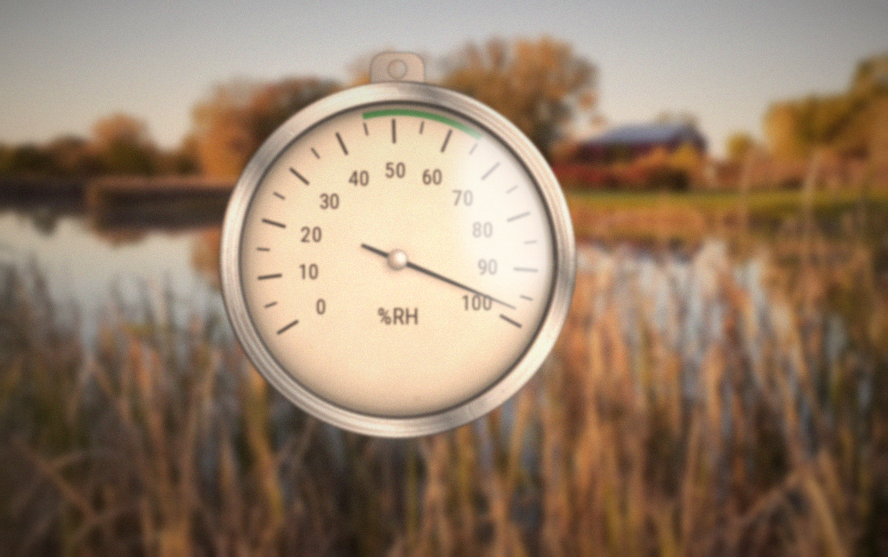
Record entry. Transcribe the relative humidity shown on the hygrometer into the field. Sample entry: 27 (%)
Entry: 97.5 (%)
